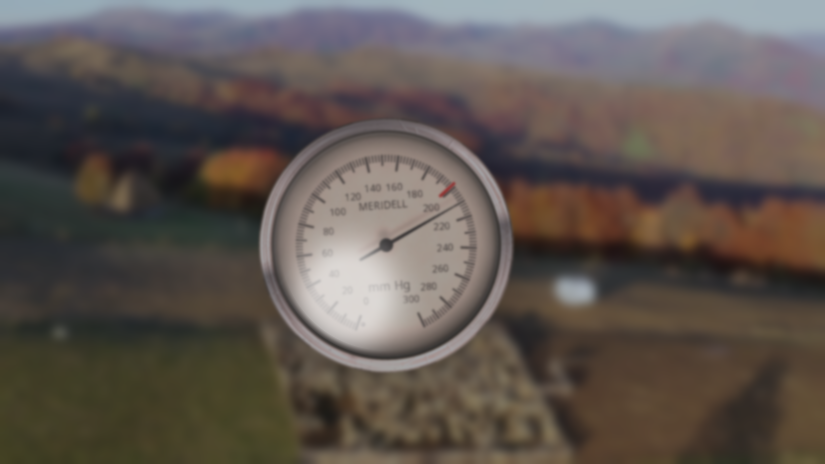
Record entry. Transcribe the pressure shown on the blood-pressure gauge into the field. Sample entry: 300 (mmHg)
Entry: 210 (mmHg)
